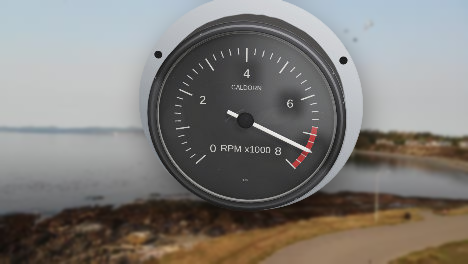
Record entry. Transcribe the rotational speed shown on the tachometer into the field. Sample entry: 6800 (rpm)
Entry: 7400 (rpm)
